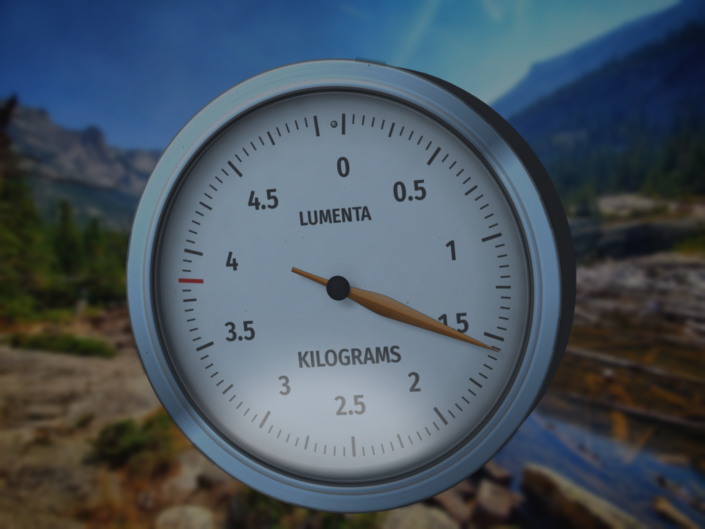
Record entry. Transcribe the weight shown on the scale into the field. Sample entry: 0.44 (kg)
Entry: 1.55 (kg)
